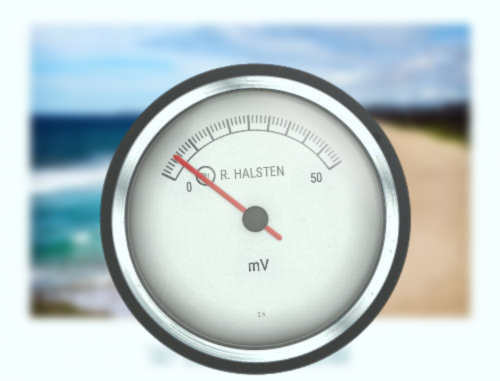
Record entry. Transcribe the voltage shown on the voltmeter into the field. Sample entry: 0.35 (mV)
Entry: 5 (mV)
